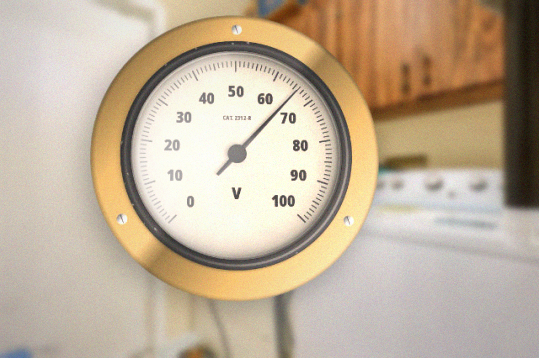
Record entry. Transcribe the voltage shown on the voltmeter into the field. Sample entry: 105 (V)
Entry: 66 (V)
